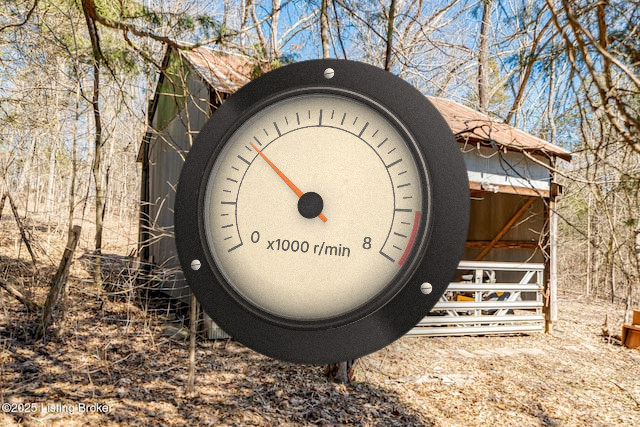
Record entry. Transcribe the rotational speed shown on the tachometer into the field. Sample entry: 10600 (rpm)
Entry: 2375 (rpm)
